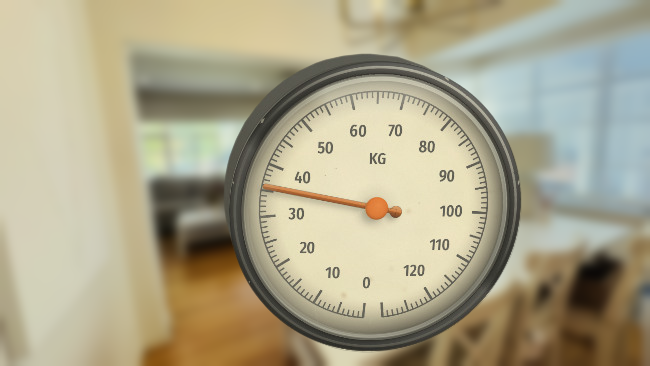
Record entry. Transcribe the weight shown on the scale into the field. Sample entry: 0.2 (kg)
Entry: 36 (kg)
